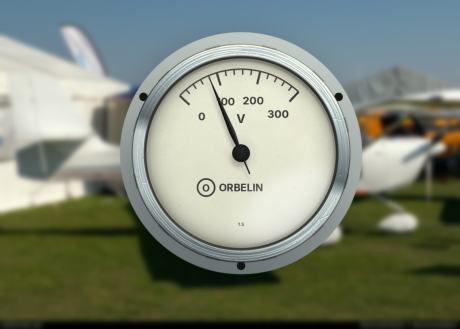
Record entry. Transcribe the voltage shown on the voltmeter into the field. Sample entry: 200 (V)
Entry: 80 (V)
